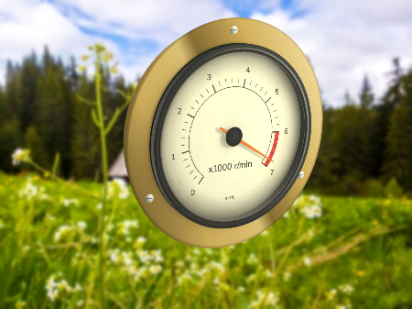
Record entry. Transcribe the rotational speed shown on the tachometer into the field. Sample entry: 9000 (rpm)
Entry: 6800 (rpm)
